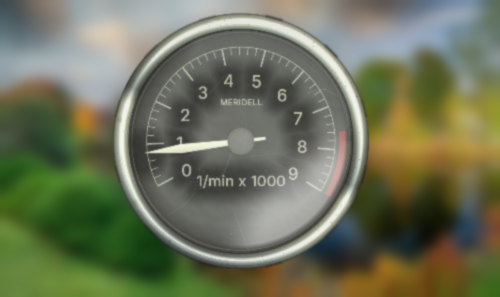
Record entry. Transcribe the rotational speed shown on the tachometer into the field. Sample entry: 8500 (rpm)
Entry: 800 (rpm)
